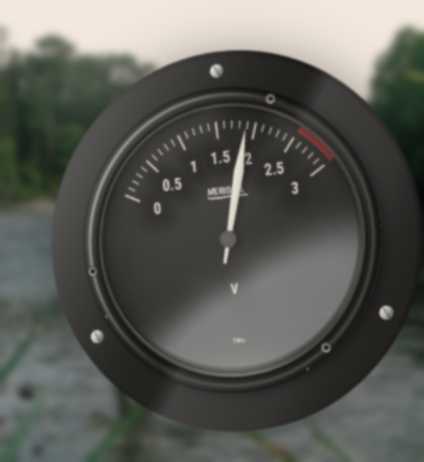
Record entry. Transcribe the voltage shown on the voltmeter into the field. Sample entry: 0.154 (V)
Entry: 1.9 (V)
